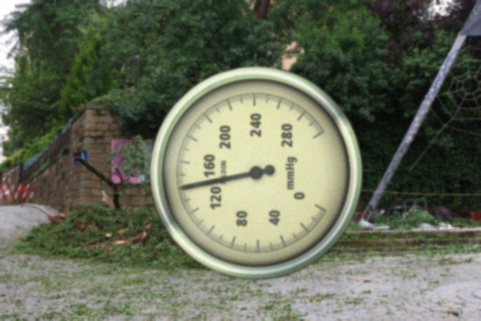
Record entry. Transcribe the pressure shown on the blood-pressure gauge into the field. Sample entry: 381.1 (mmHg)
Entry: 140 (mmHg)
